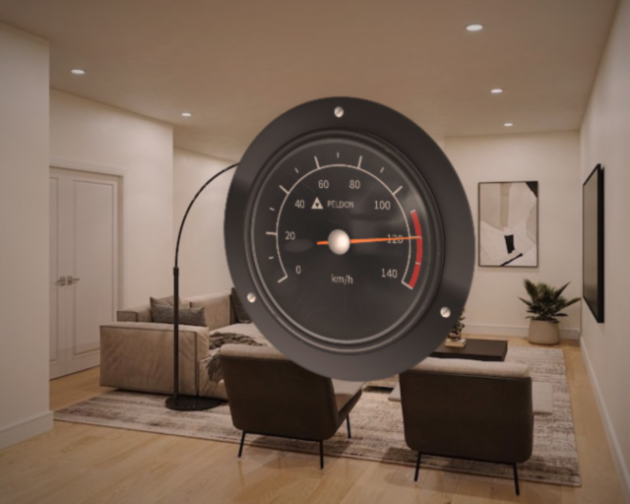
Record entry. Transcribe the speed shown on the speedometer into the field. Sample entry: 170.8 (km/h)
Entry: 120 (km/h)
